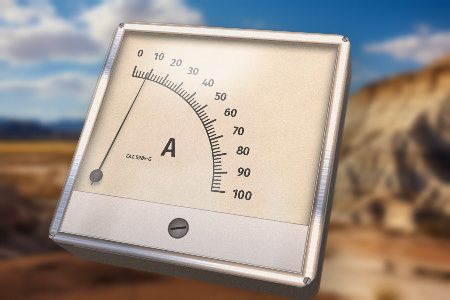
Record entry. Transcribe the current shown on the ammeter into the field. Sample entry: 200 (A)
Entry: 10 (A)
